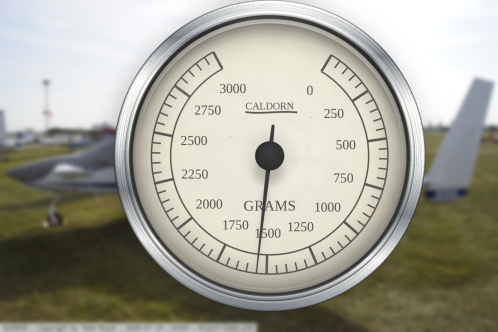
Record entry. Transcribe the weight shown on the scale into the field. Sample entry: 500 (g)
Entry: 1550 (g)
